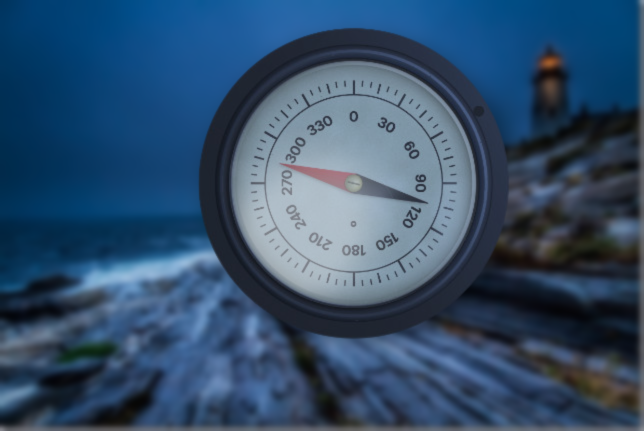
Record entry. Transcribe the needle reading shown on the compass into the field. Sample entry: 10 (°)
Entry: 285 (°)
